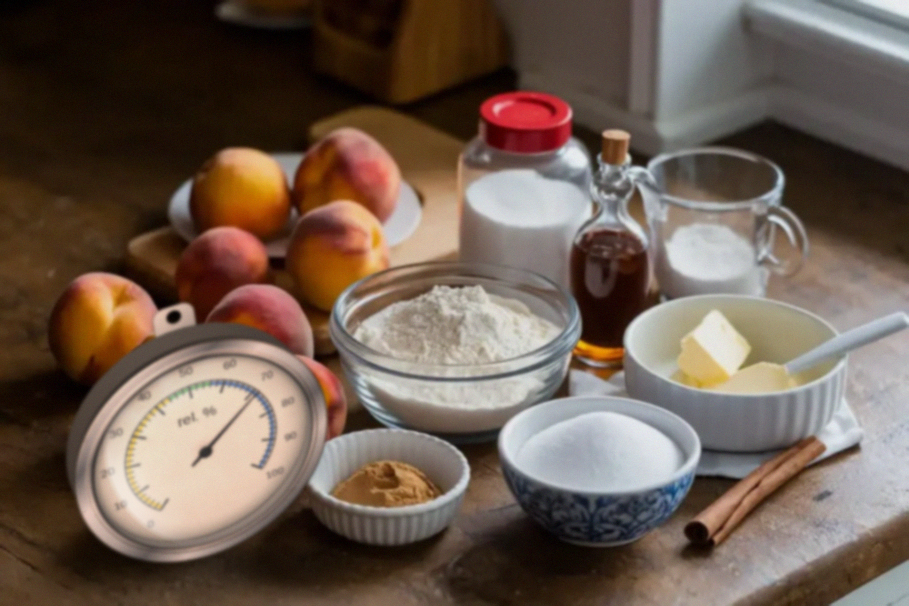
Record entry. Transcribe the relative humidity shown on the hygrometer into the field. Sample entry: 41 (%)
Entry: 70 (%)
